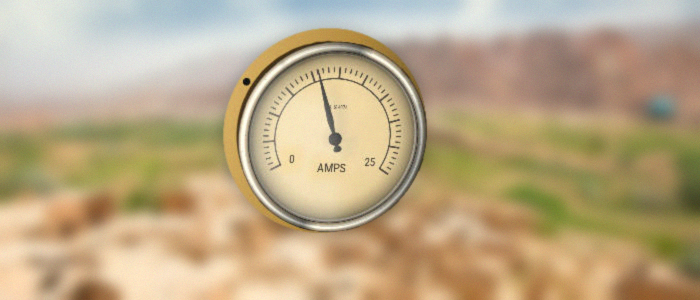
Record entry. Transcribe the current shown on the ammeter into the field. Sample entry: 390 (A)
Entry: 10.5 (A)
